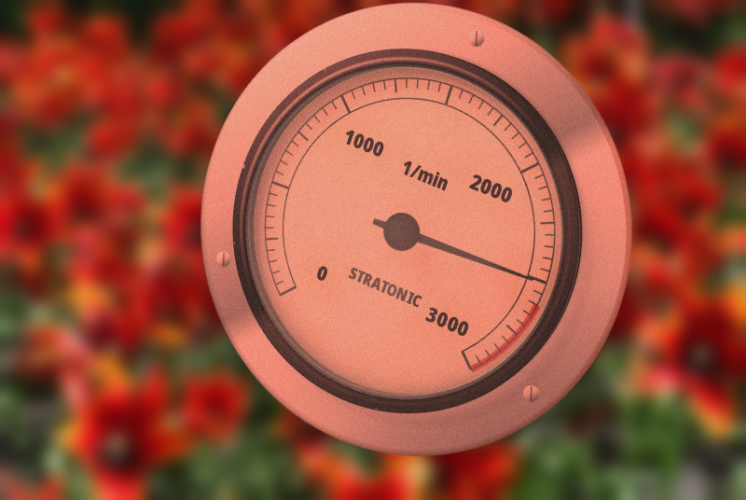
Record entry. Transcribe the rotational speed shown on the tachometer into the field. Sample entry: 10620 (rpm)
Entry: 2500 (rpm)
